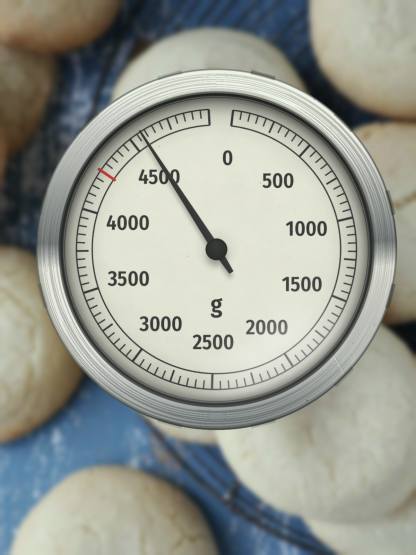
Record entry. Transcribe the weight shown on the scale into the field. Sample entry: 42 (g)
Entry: 4575 (g)
